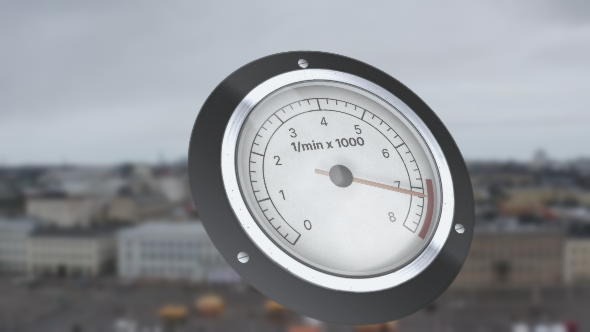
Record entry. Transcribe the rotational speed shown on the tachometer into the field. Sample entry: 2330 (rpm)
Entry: 7200 (rpm)
